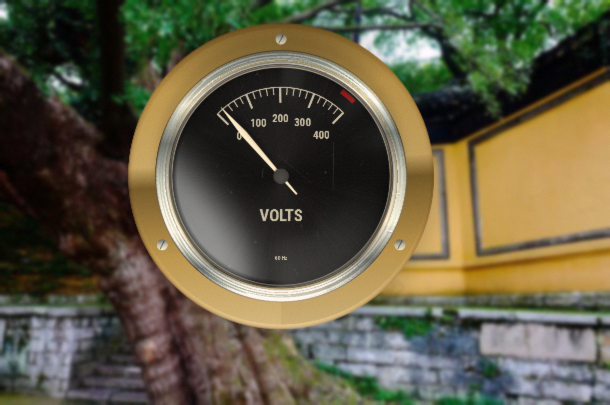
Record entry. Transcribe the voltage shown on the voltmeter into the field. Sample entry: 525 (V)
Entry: 20 (V)
